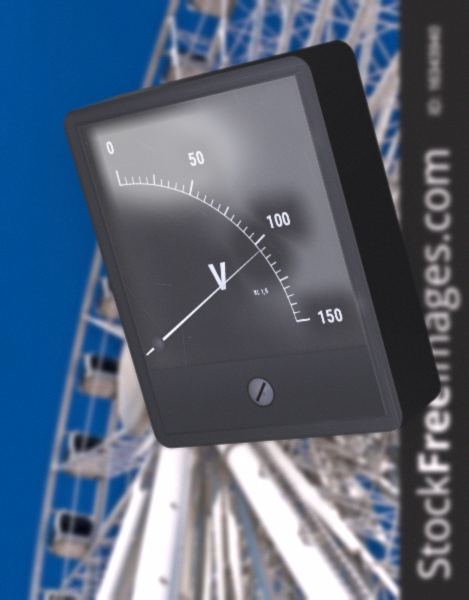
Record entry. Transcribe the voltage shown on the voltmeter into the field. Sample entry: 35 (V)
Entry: 105 (V)
